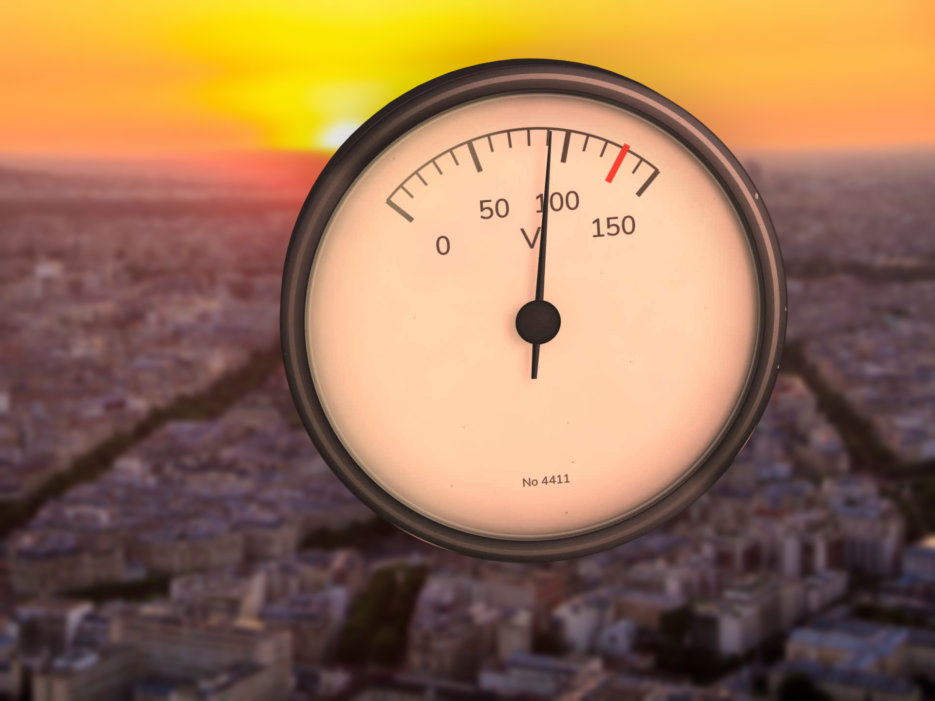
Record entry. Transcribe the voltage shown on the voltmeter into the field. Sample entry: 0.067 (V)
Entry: 90 (V)
